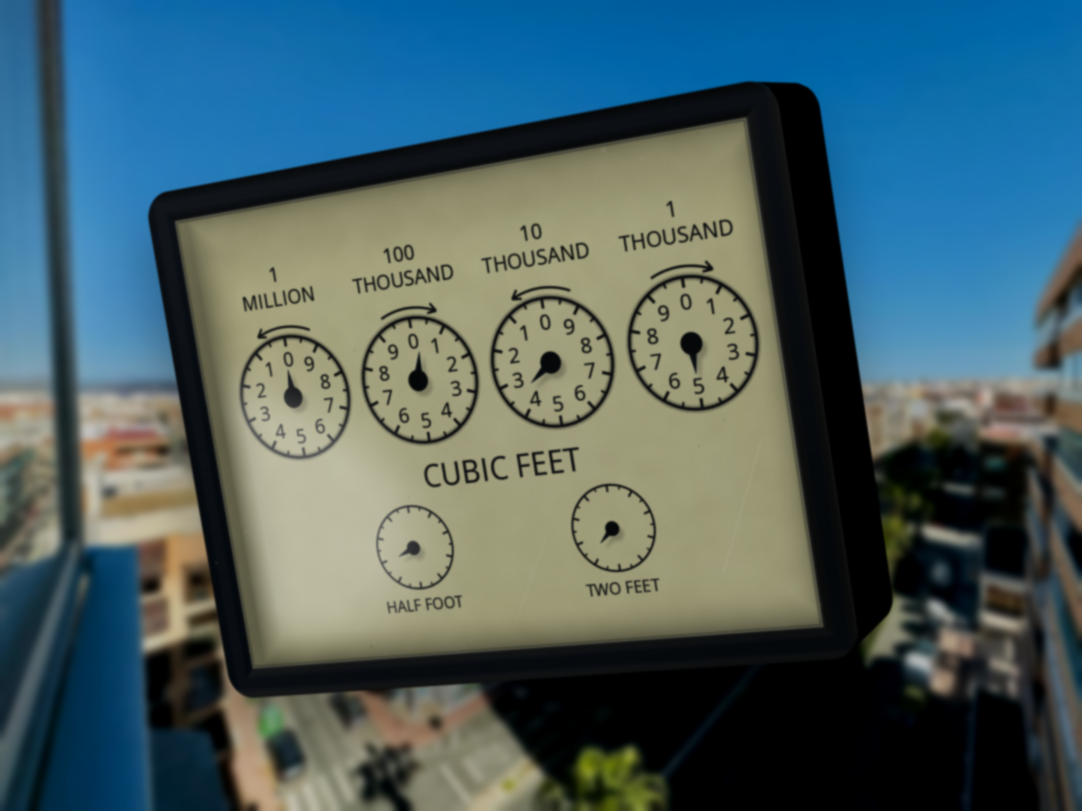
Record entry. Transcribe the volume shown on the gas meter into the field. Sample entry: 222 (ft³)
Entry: 3500 (ft³)
